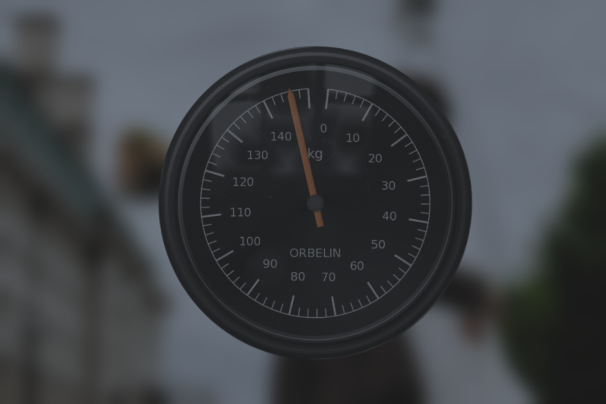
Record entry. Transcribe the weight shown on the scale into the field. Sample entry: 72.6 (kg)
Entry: 146 (kg)
